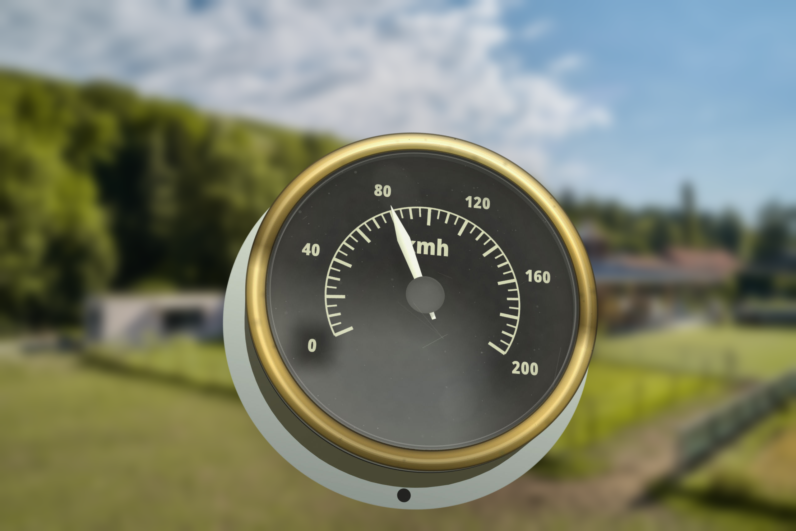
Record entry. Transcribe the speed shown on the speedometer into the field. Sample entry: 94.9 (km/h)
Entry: 80 (km/h)
